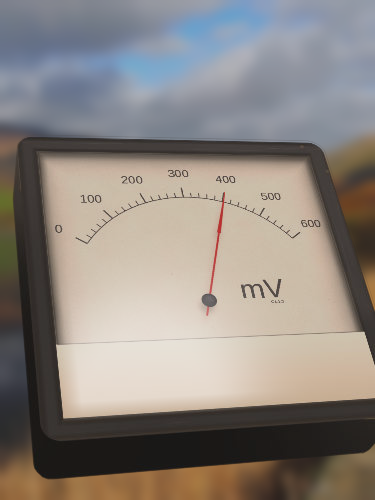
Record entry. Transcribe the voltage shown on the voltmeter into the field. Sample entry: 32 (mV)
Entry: 400 (mV)
